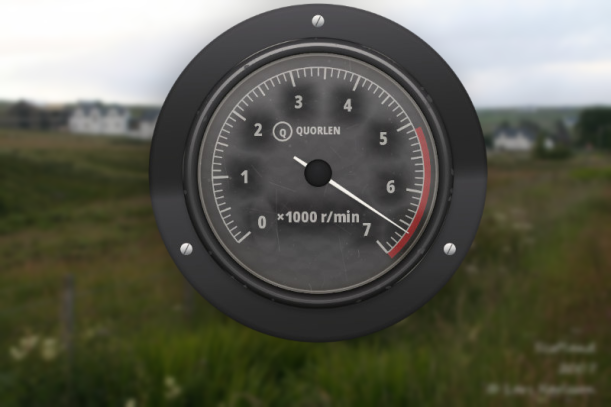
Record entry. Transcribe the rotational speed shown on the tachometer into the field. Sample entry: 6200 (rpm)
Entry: 6600 (rpm)
